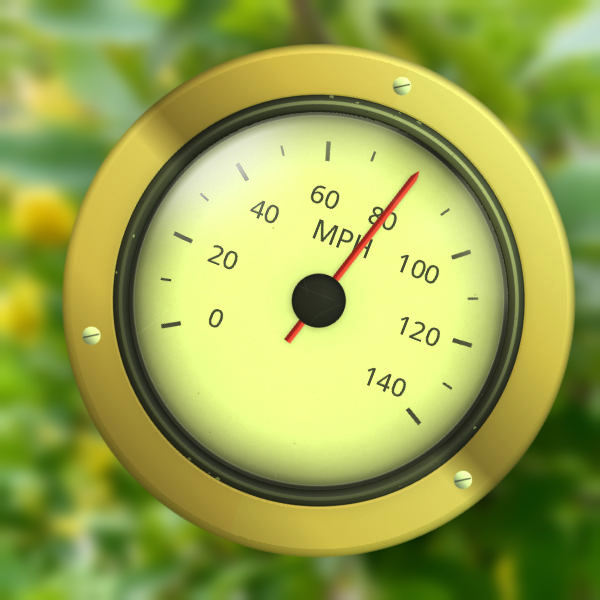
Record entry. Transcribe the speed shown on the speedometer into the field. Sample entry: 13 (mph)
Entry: 80 (mph)
